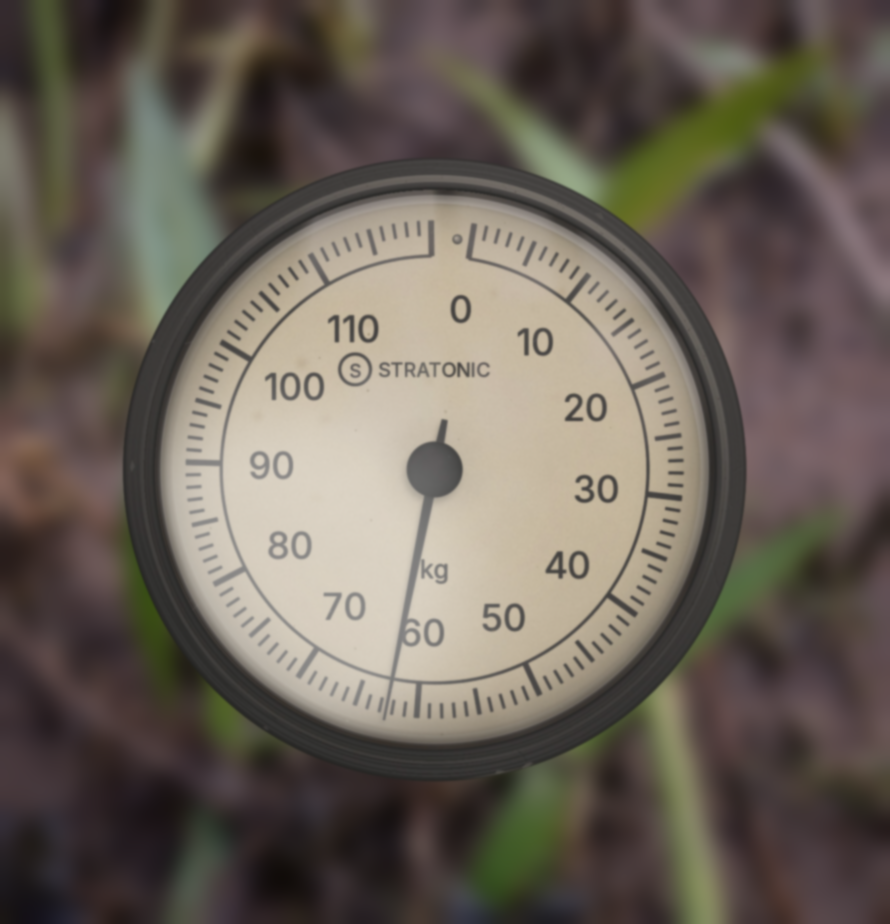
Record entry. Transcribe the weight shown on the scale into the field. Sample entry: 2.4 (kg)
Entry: 62.5 (kg)
